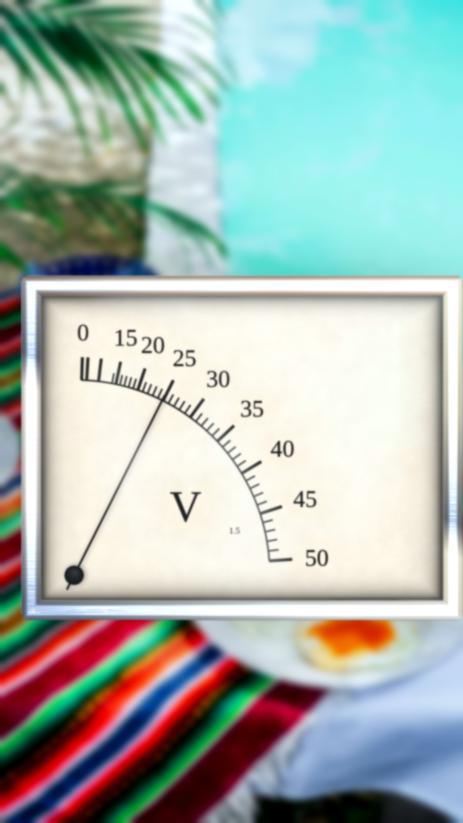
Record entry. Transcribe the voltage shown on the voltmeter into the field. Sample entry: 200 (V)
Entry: 25 (V)
